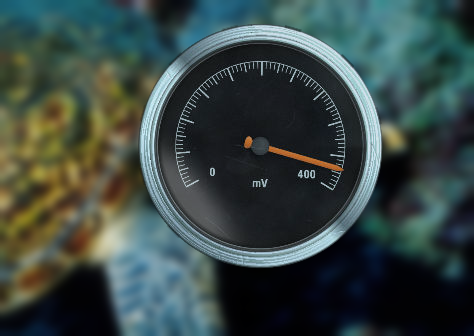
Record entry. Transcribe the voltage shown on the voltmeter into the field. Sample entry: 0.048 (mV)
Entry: 375 (mV)
